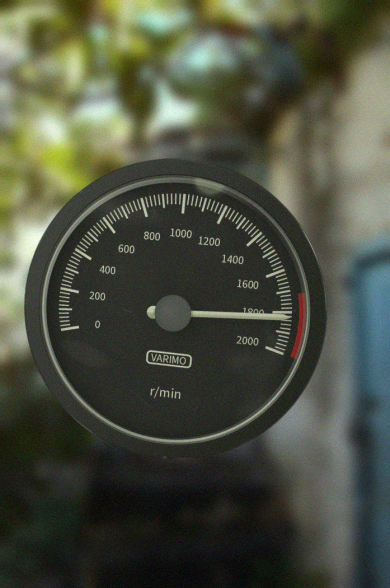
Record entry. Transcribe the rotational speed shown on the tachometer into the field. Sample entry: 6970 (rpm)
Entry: 1820 (rpm)
